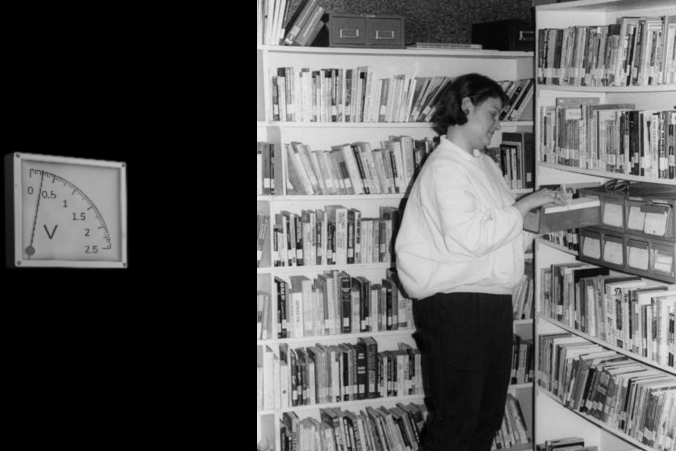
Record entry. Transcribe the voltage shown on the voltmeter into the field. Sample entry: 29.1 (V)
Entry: 0.25 (V)
